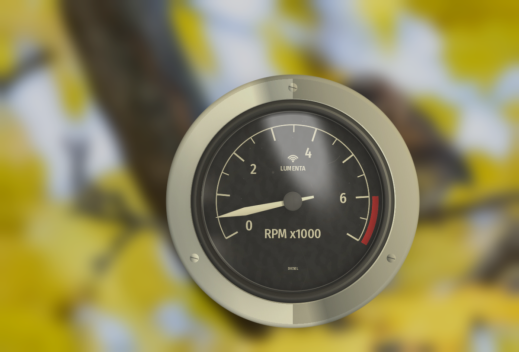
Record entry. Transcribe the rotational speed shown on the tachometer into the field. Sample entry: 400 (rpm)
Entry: 500 (rpm)
